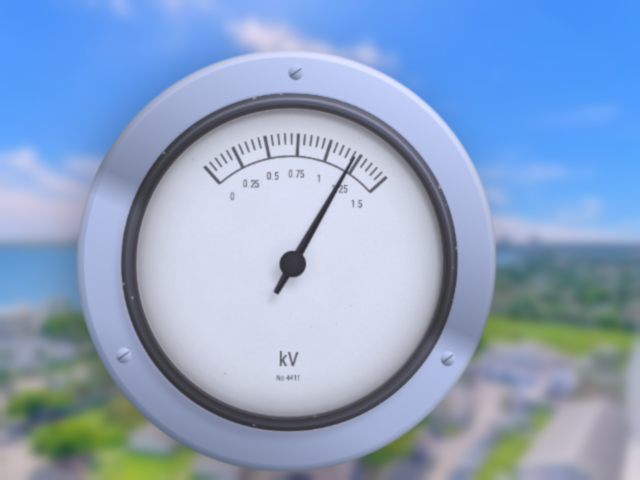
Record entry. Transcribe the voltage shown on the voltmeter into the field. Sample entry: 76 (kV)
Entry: 1.2 (kV)
